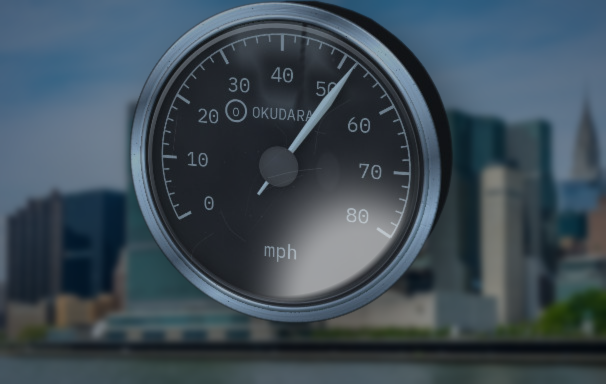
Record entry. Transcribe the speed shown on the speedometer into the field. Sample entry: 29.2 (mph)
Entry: 52 (mph)
